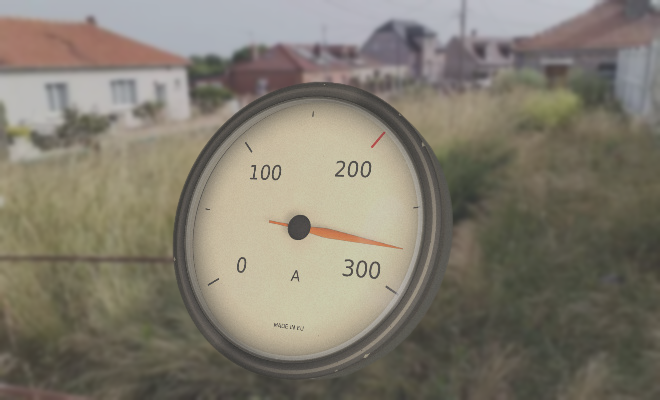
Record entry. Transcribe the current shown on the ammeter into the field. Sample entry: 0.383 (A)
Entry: 275 (A)
